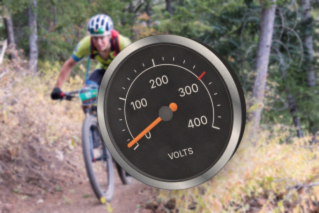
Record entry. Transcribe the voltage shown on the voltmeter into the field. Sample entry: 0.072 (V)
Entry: 10 (V)
